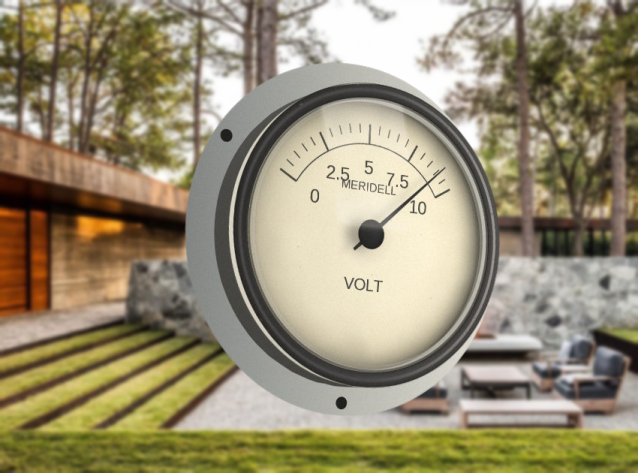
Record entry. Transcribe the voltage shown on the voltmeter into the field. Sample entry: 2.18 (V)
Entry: 9 (V)
